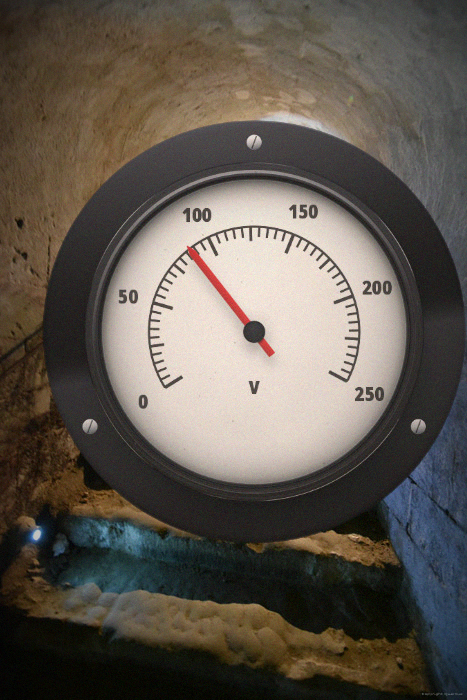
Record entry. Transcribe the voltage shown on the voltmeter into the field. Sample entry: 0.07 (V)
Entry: 87.5 (V)
